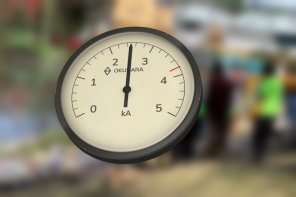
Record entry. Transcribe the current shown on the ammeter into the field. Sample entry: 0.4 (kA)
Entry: 2.5 (kA)
